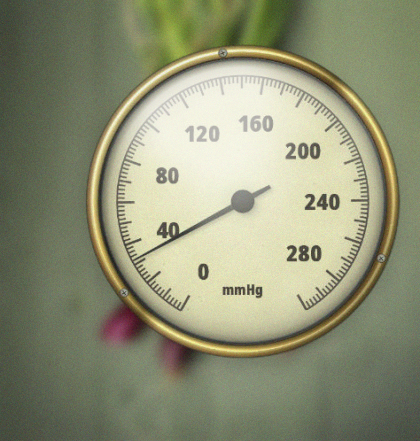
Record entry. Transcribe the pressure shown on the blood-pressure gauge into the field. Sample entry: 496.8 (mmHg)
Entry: 32 (mmHg)
